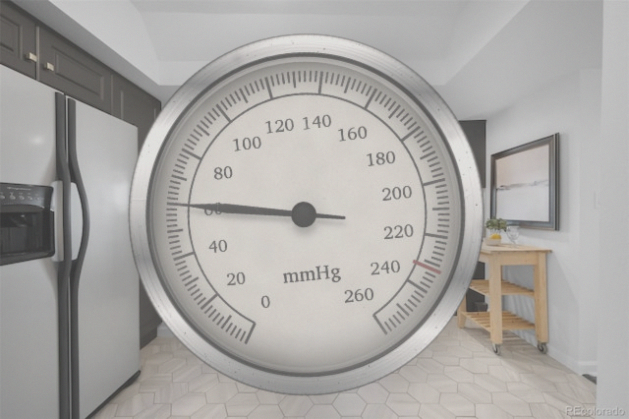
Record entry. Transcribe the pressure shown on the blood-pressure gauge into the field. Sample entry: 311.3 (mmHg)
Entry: 60 (mmHg)
